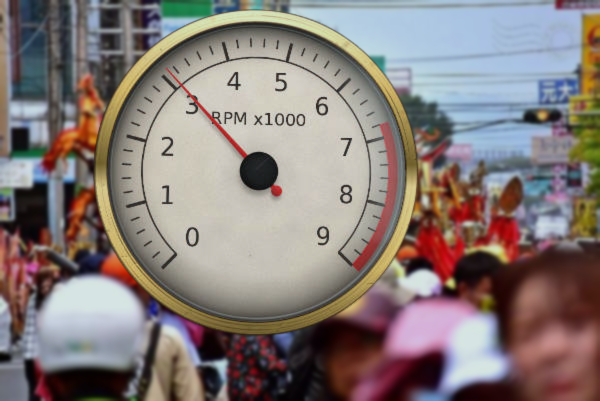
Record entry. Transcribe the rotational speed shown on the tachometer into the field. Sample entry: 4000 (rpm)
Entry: 3100 (rpm)
